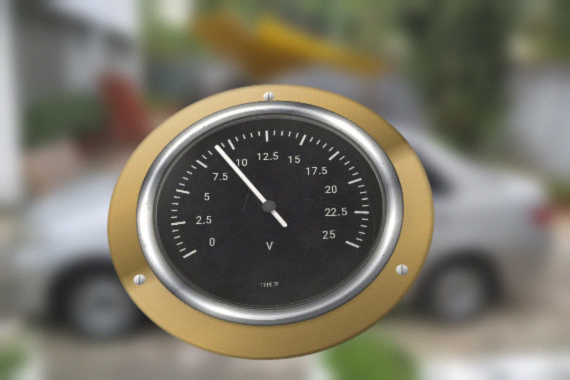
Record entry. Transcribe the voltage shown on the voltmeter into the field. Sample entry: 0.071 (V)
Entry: 9 (V)
